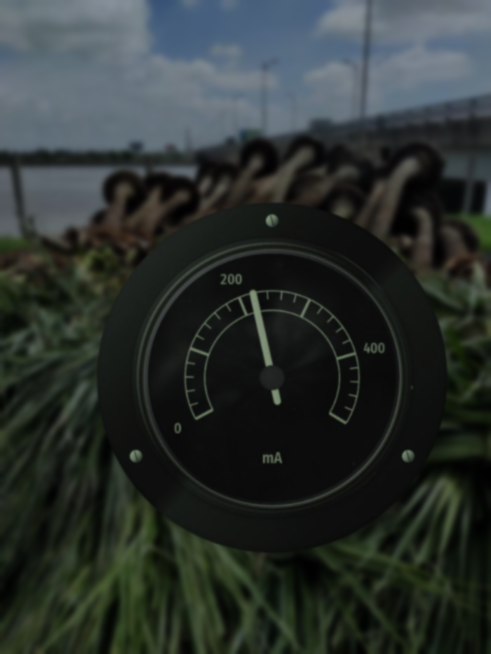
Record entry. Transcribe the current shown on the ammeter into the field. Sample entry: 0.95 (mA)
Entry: 220 (mA)
